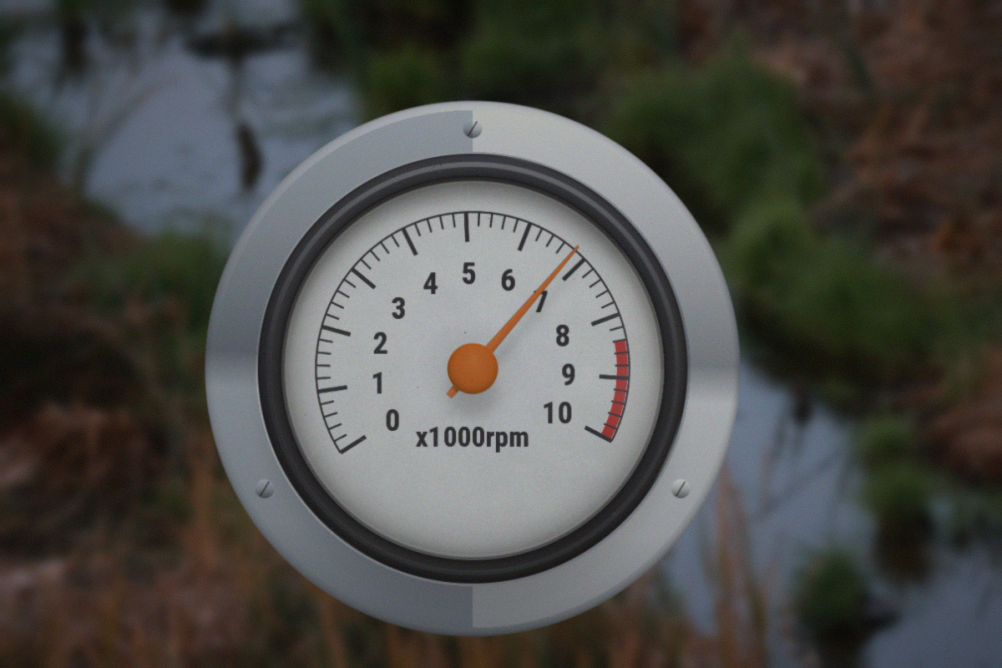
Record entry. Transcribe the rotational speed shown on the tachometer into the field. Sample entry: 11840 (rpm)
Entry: 6800 (rpm)
